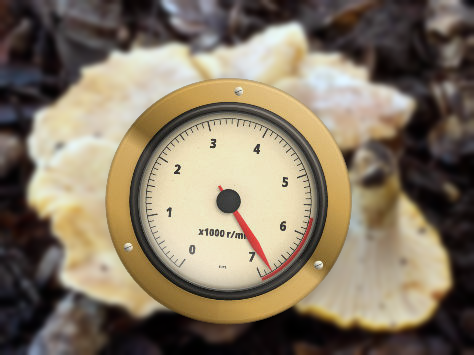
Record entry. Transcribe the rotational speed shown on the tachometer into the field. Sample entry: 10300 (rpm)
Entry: 6800 (rpm)
